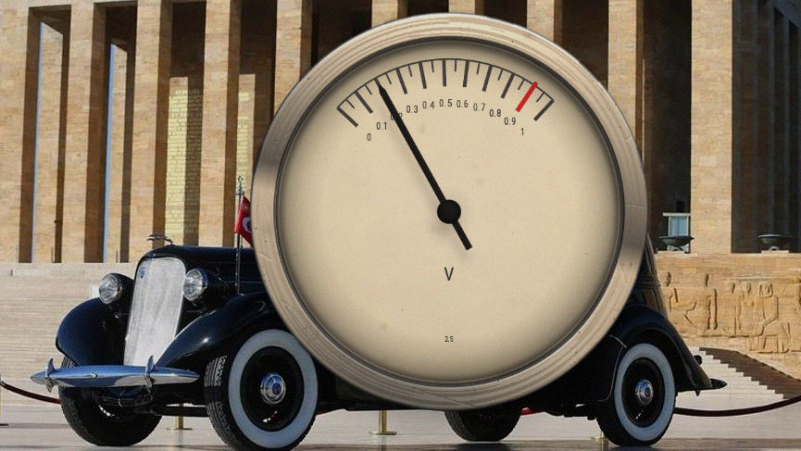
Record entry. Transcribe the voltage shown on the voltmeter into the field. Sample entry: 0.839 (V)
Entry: 0.2 (V)
